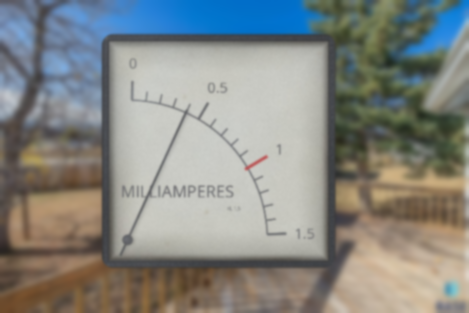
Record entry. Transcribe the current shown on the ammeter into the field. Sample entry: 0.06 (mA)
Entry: 0.4 (mA)
